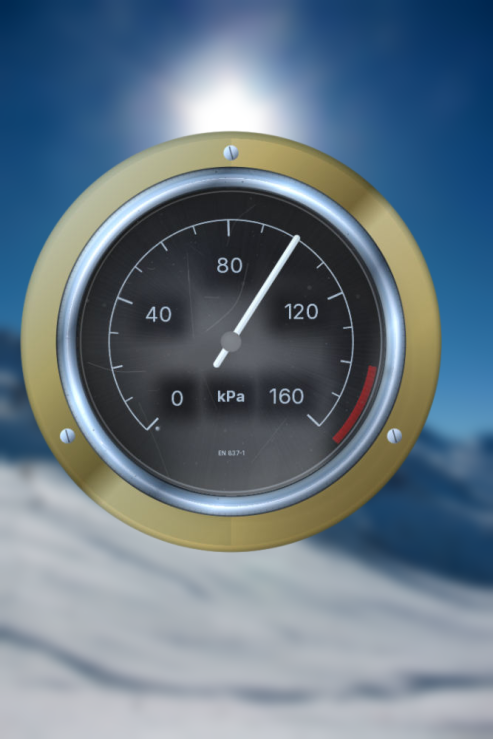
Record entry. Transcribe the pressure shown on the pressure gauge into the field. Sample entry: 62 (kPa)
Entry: 100 (kPa)
